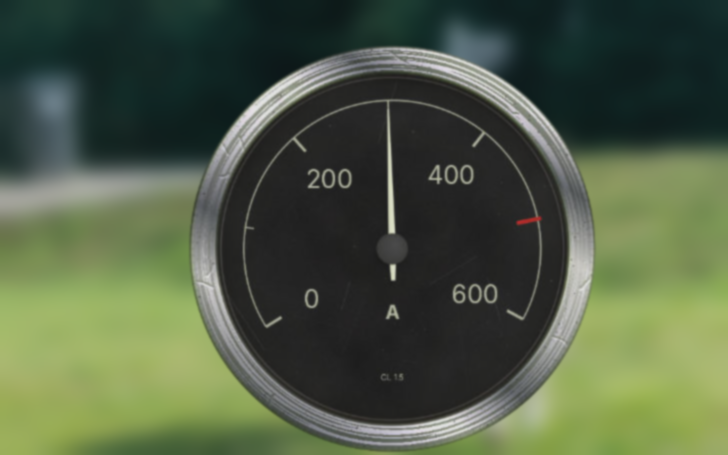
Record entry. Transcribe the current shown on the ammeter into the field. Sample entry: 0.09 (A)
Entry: 300 (A)
